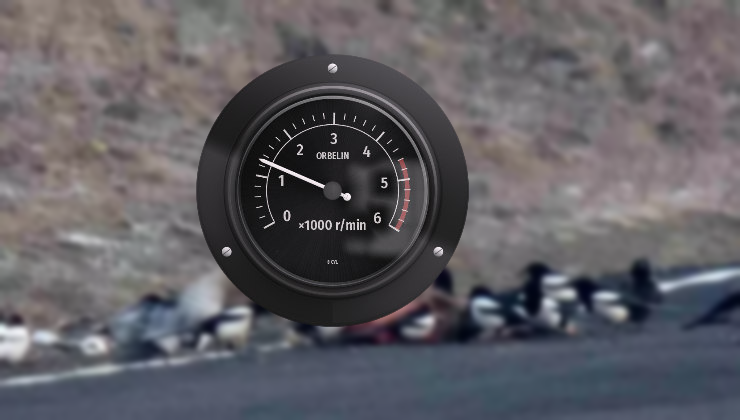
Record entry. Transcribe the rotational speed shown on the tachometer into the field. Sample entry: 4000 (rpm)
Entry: 1300 (rpm)
